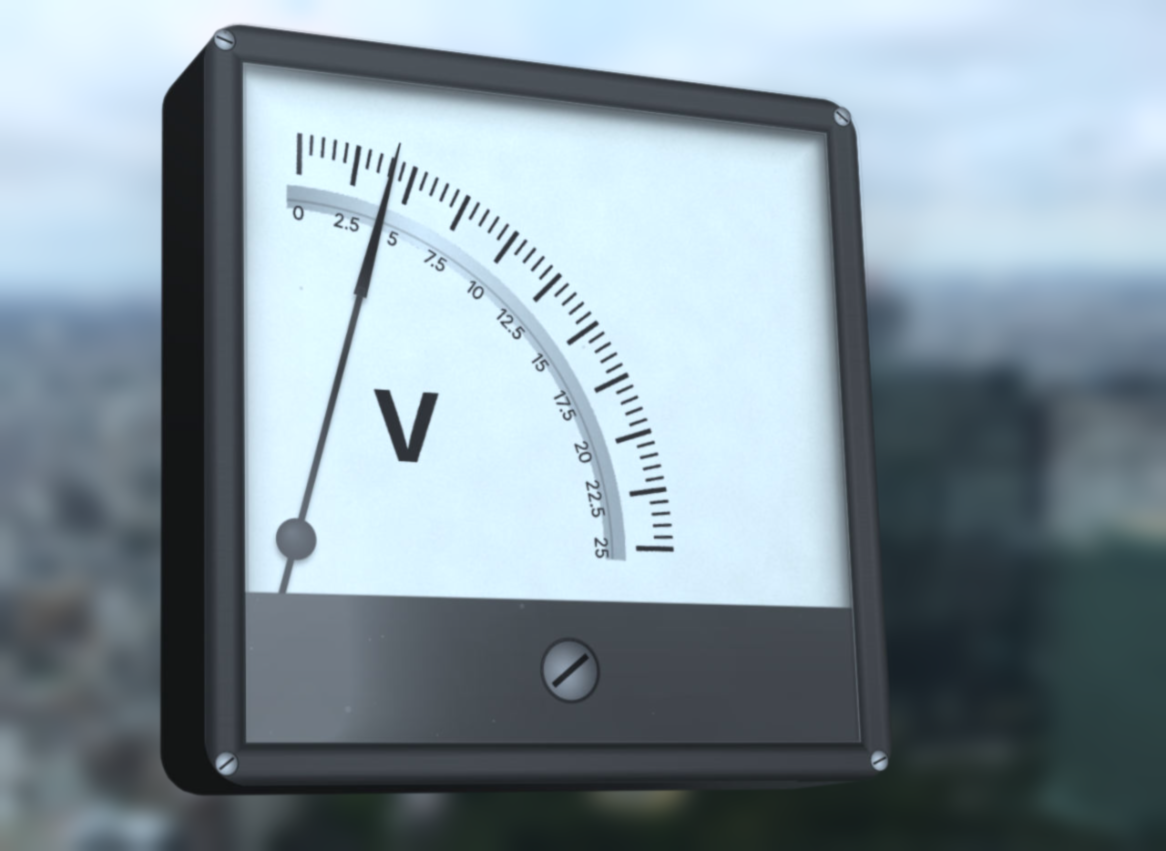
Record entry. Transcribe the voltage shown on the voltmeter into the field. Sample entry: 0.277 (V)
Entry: 4 (V)
